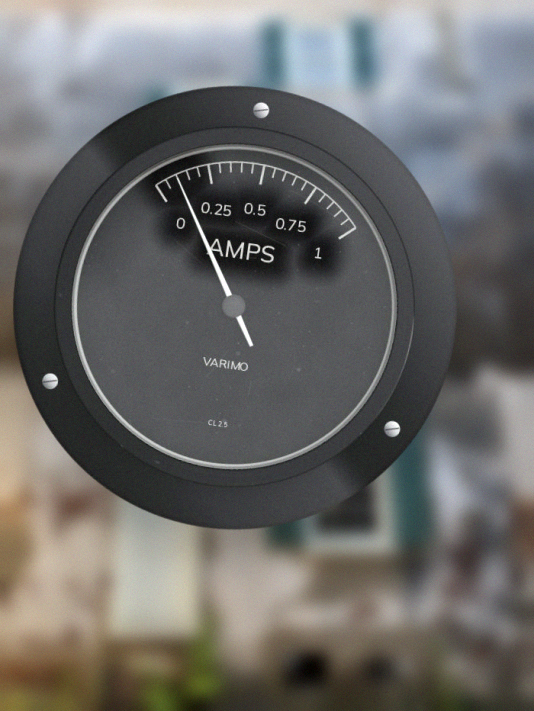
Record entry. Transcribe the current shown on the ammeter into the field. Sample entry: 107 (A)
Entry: 0.1 (A)
